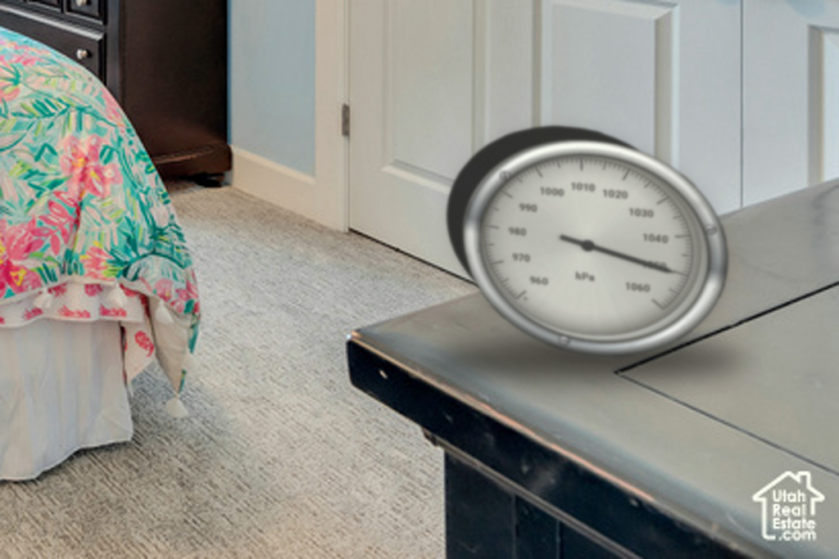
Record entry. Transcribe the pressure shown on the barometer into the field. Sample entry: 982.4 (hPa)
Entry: 1050 (hPa)
